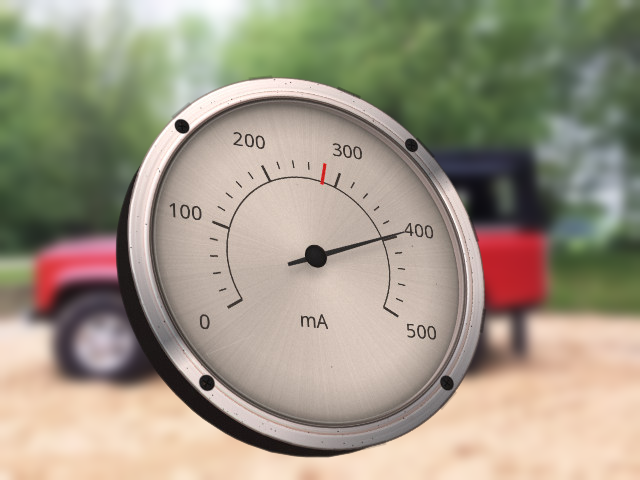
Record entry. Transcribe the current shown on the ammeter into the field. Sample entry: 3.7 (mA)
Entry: 400 (mA)
